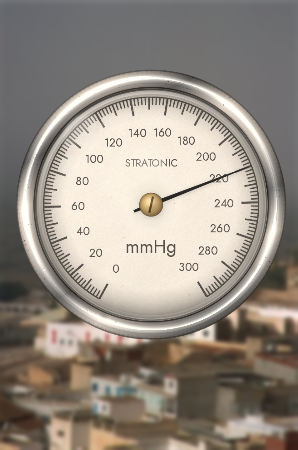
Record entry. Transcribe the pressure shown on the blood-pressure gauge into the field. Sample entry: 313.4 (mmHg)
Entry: 220 (mmHg)
